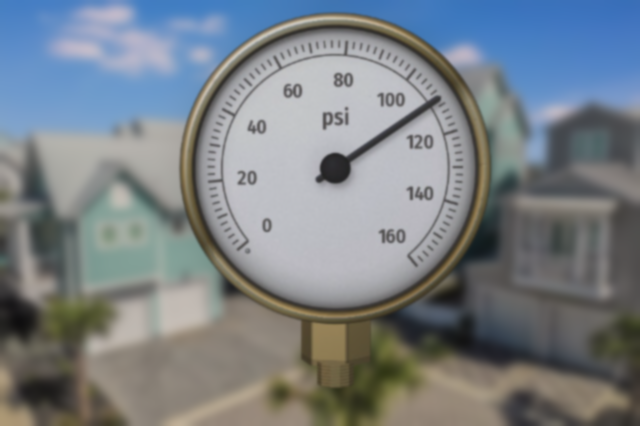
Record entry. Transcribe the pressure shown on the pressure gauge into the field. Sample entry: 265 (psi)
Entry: 110 (psi)
